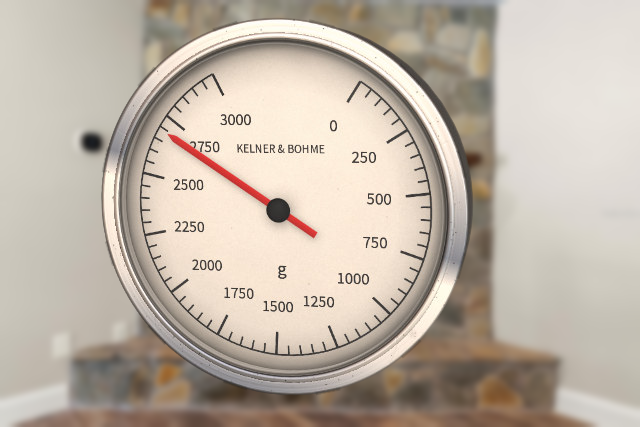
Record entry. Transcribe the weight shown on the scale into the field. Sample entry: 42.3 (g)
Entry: 2700 (g)
